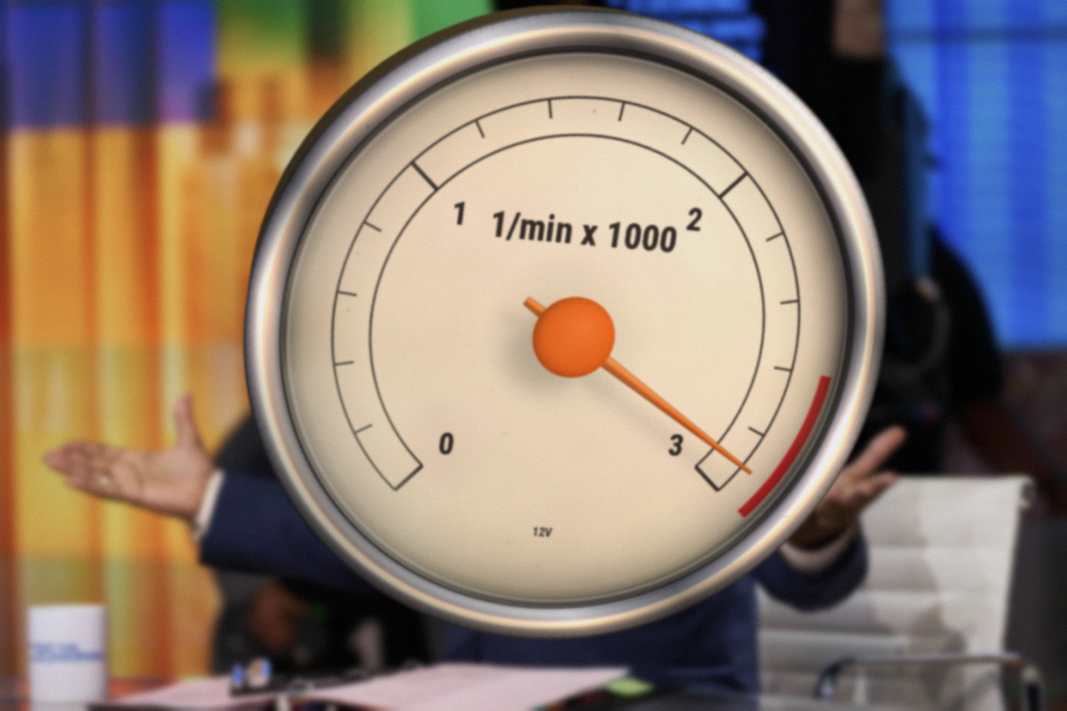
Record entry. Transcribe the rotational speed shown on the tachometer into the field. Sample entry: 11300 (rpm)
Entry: 2900 (rpm)
